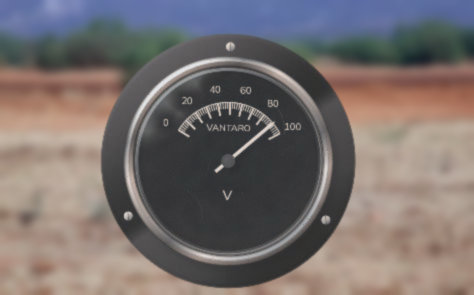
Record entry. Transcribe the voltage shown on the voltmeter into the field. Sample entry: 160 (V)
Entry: 90 (V)
